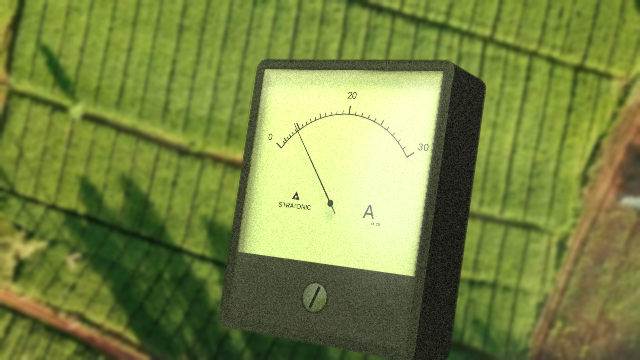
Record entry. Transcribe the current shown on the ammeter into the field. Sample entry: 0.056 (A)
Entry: 10 (A)
